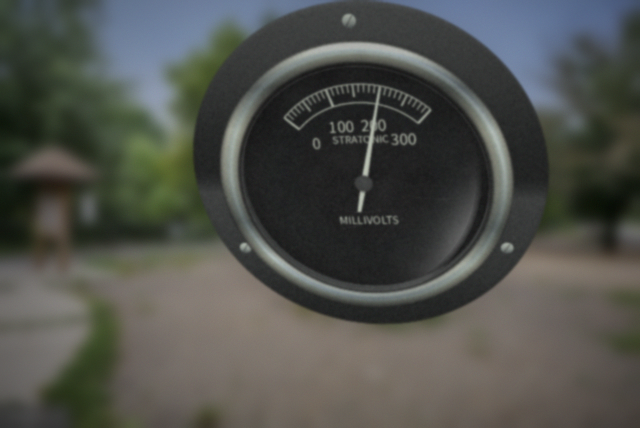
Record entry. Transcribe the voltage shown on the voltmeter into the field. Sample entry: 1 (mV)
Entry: 200 (mV)
